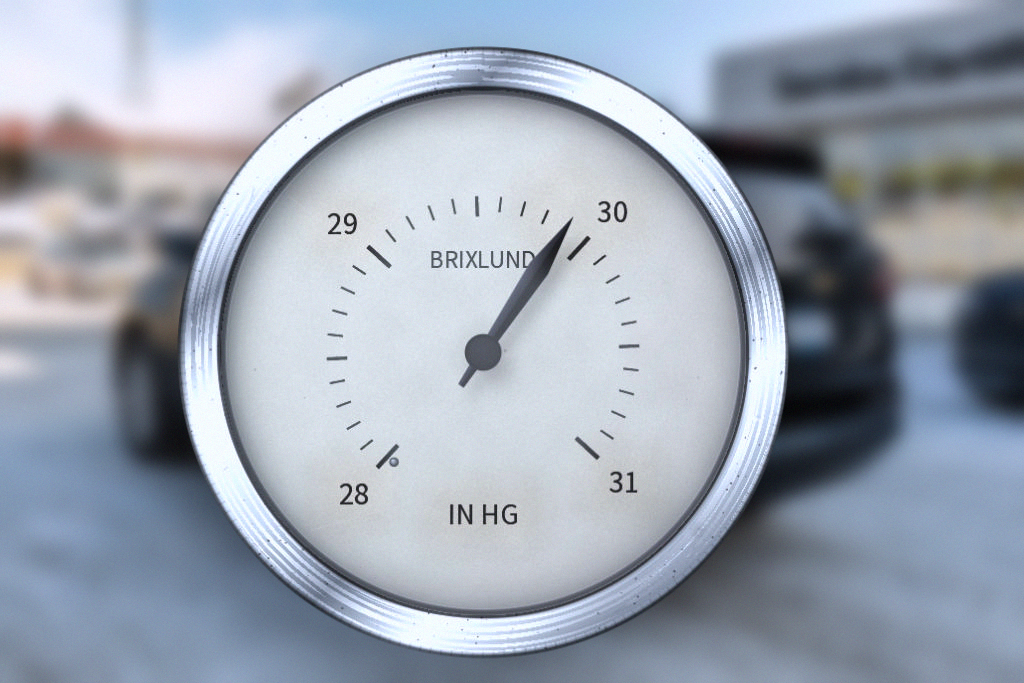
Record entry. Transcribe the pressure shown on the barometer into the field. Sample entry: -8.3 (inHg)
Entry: 29.9 (inHg)
